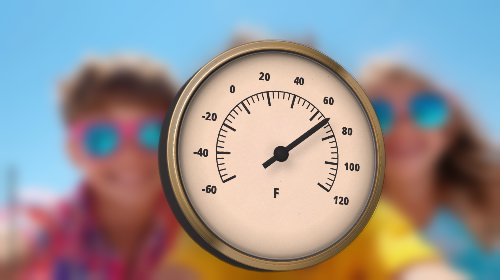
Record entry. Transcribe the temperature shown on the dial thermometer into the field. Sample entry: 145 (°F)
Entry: 68 (°F)
